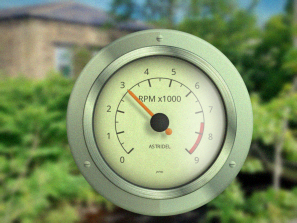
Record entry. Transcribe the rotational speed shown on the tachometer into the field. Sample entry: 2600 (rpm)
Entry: 3000 (rpm)
